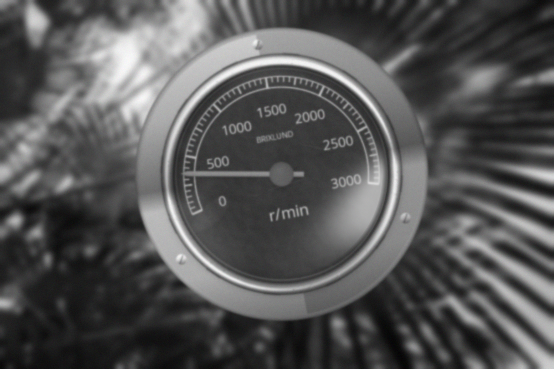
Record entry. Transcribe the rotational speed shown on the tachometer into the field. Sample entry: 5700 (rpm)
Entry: 350 (rpm)
